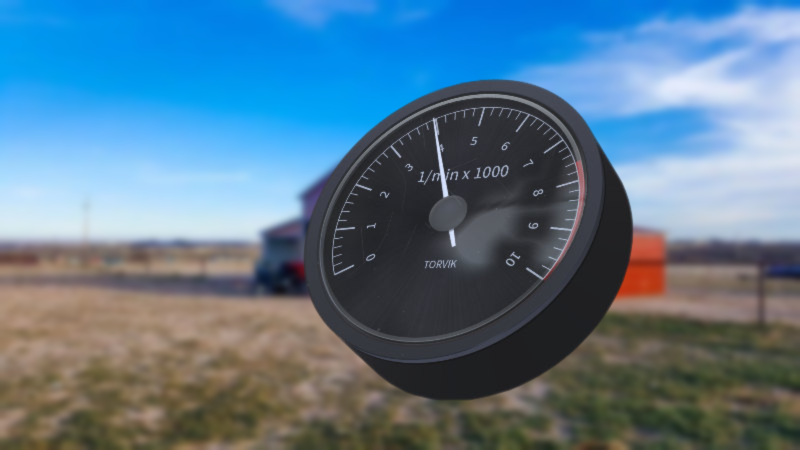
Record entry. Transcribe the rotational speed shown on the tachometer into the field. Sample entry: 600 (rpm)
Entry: 4000 (rpm)
